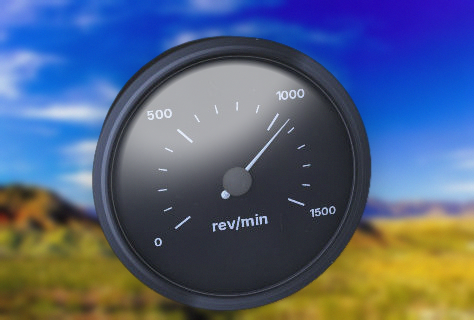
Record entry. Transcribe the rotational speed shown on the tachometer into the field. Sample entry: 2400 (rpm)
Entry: 1050 (rpm)
